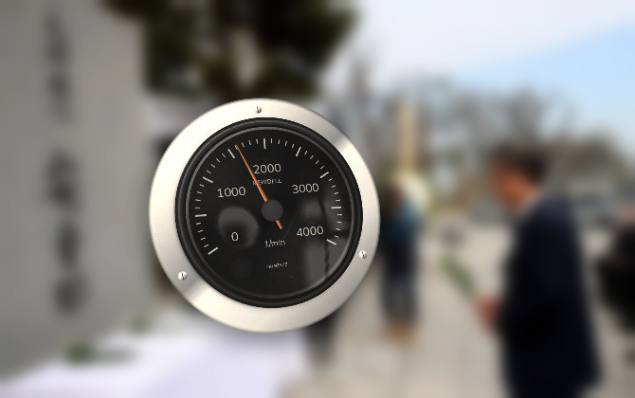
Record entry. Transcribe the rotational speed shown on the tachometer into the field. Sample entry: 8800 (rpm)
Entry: 1600 (rpm)
